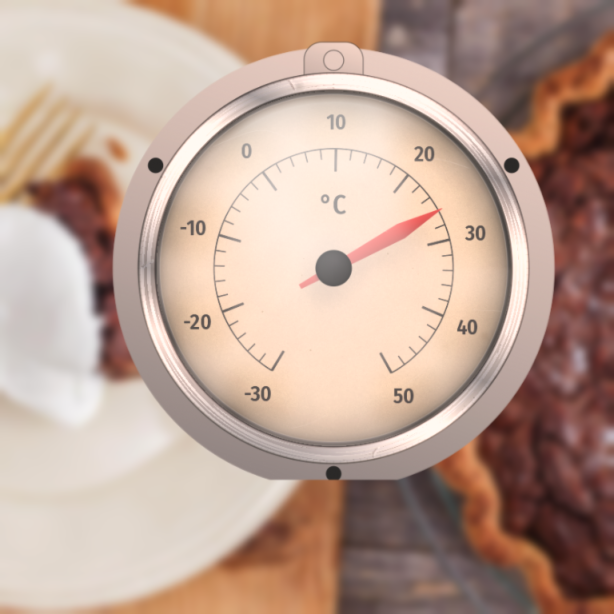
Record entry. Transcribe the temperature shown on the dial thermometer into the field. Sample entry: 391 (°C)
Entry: 26 (°C)
